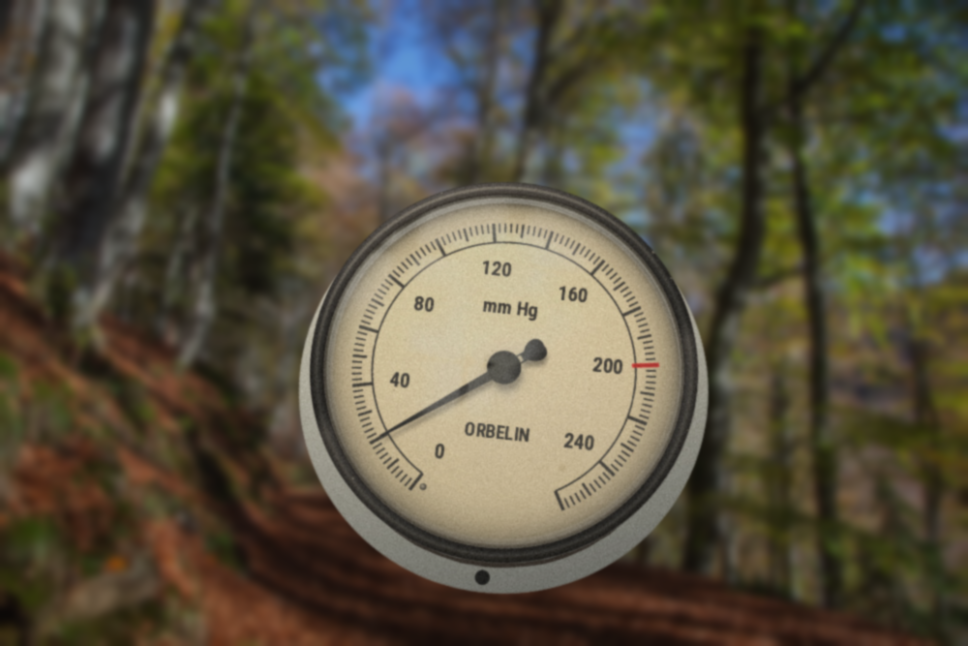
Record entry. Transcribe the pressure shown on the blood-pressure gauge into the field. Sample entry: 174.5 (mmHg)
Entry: 20 (mmHg)
